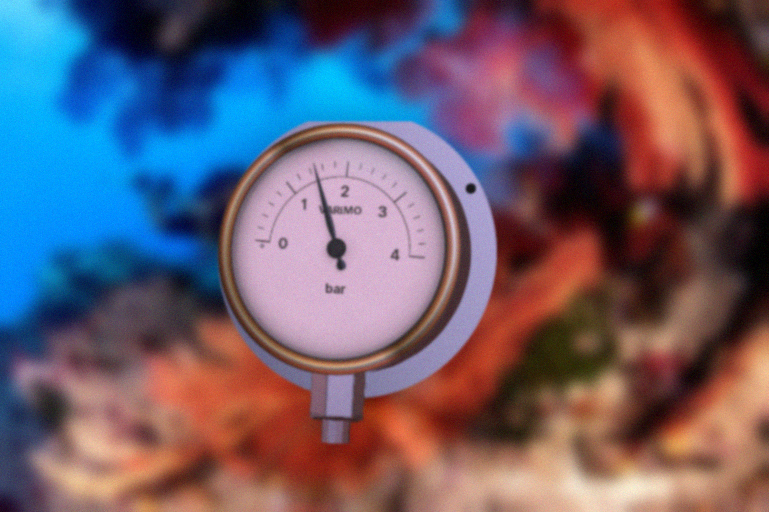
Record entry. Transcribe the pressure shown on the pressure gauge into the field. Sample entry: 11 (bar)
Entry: 1.5 (bar)
